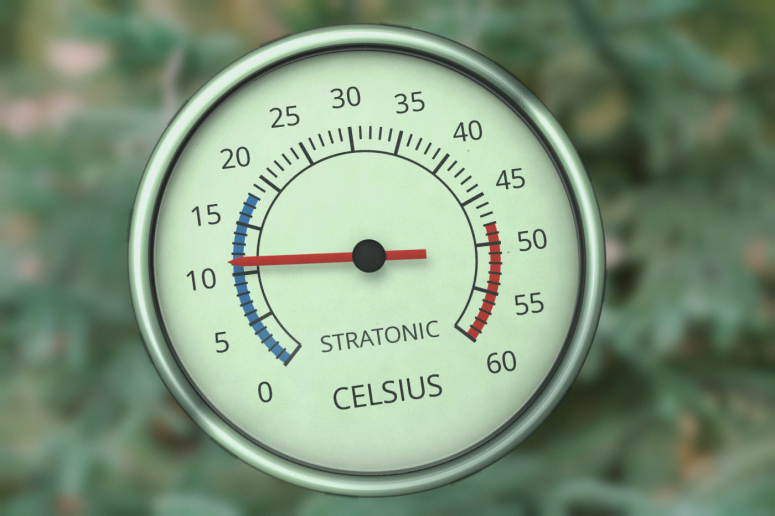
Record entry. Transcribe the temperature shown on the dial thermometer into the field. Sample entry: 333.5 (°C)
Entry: 11 (°C)
